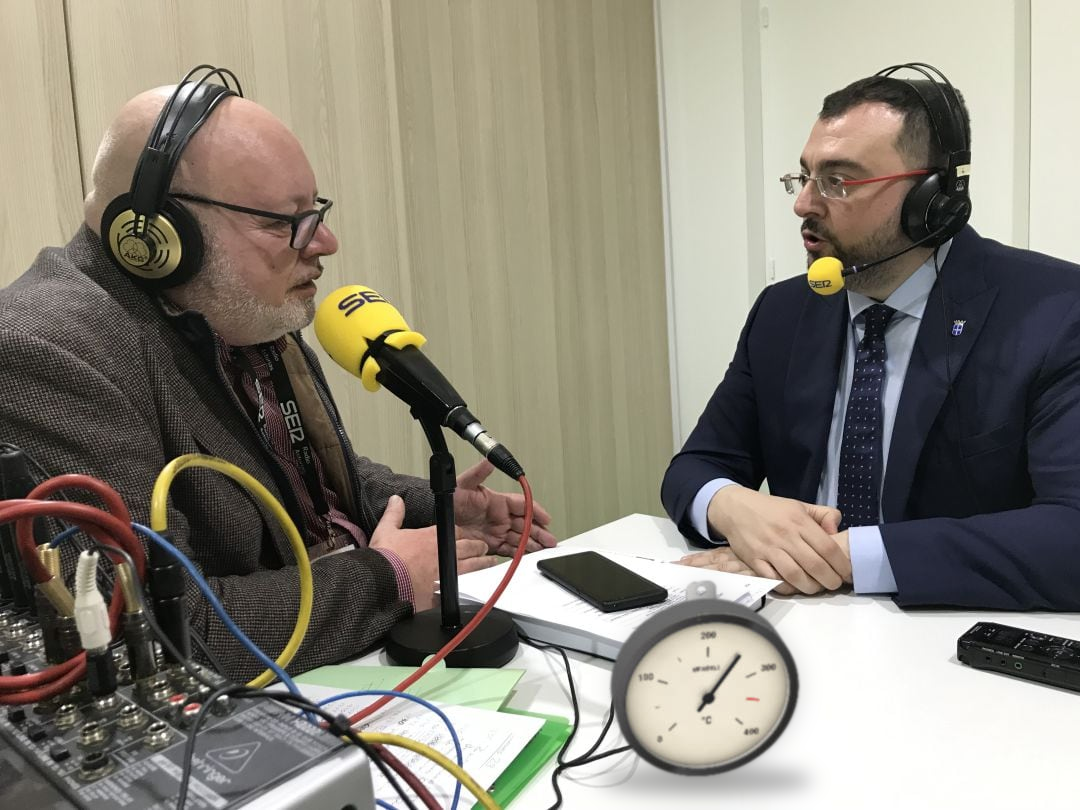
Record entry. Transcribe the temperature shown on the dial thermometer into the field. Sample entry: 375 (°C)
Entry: 250 (°C)
